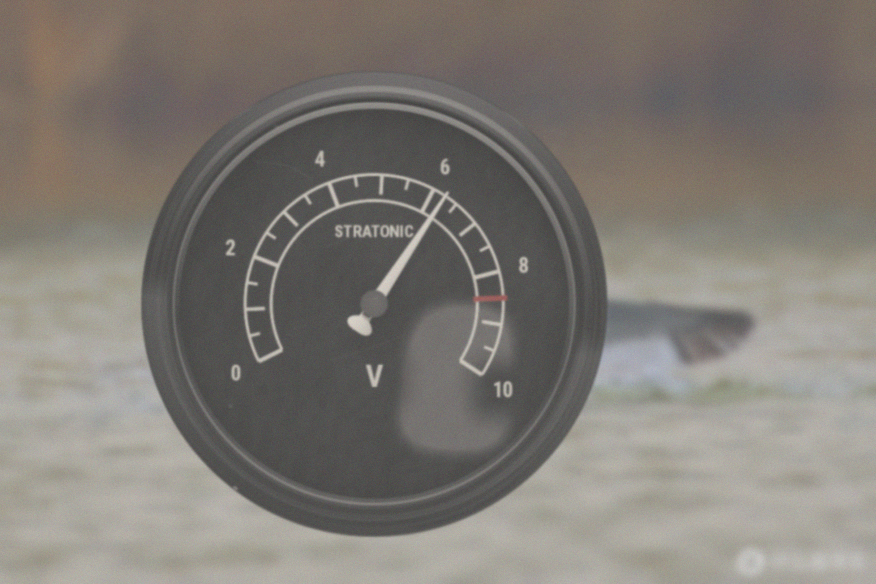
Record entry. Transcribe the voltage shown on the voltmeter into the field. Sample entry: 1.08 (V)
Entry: 6.25 (V)
